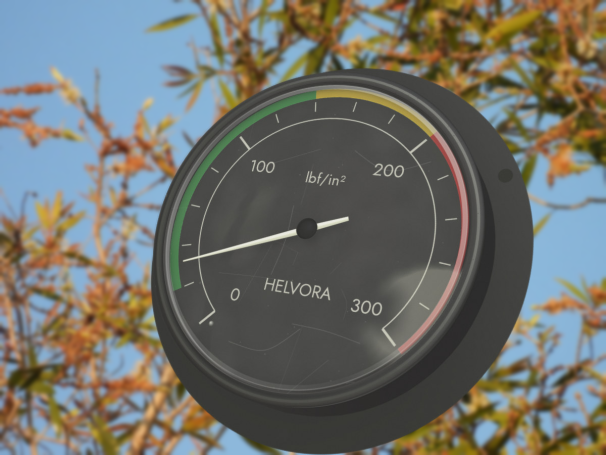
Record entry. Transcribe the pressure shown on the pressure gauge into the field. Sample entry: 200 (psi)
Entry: 30 (psi)
